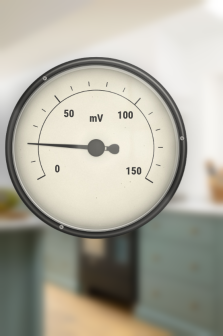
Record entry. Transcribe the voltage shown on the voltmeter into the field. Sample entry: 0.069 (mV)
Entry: 20 (mV)
